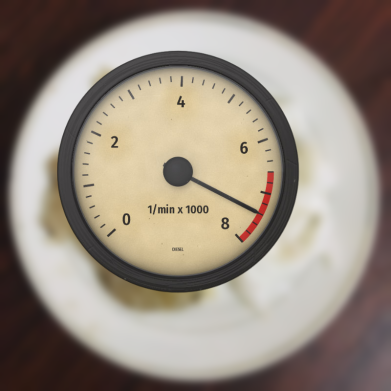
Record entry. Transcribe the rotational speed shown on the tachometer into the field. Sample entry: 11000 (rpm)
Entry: 7400 (rpm)
